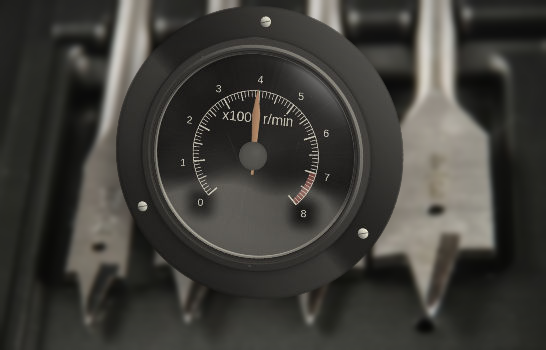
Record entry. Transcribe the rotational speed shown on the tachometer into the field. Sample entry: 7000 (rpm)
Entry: 4000 (rpm)
